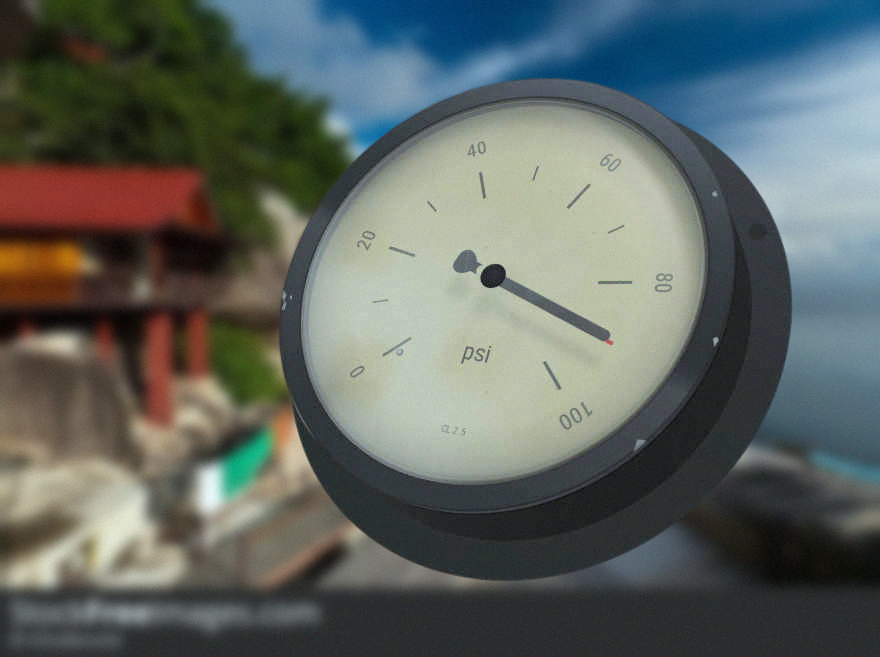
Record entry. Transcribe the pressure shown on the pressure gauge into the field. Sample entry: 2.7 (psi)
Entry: 90 (psi)
